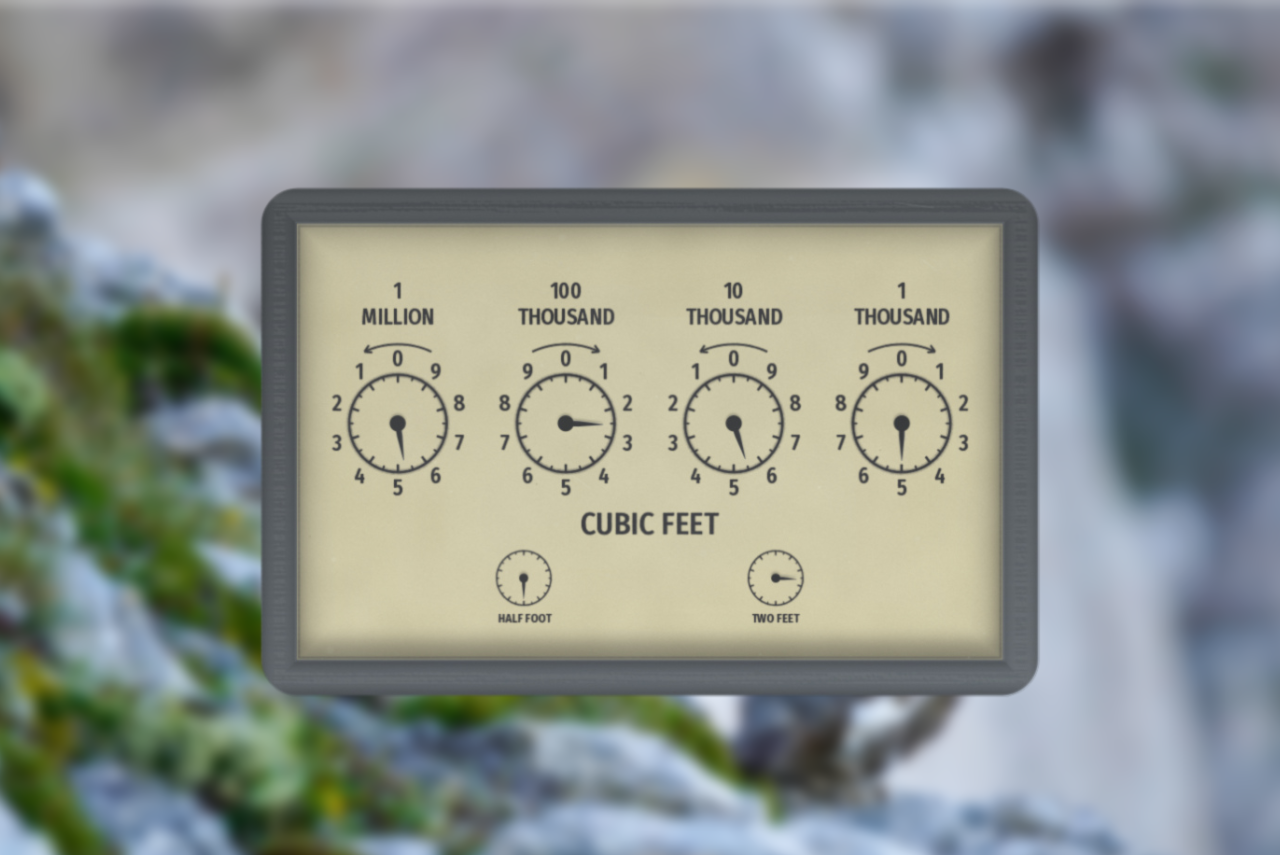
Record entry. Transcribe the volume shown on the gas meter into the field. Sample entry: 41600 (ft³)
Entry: 525500 (ft³)
